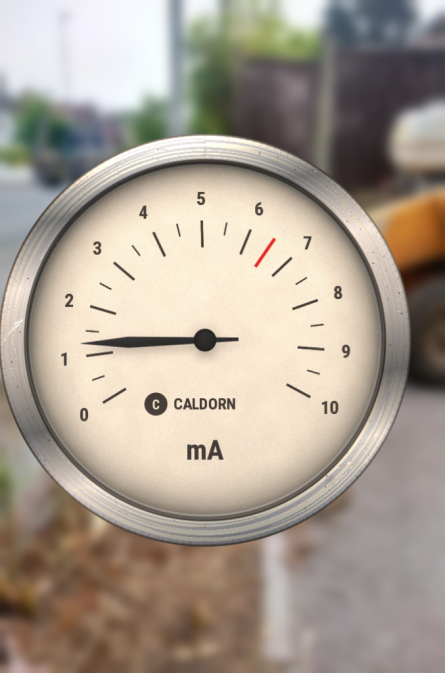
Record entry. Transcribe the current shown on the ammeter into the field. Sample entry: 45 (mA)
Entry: 1.25 (mA)
